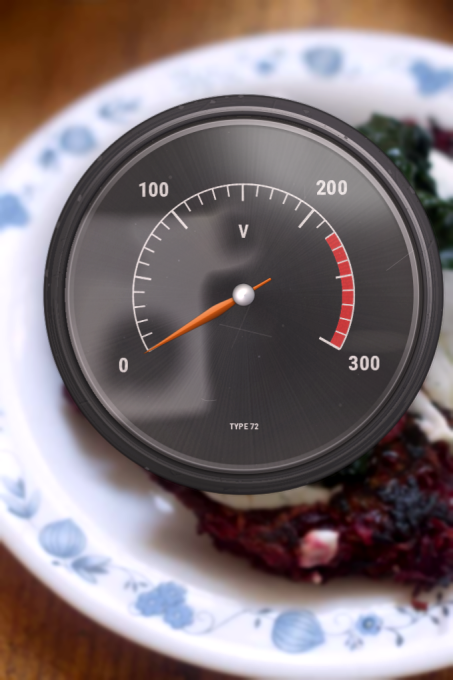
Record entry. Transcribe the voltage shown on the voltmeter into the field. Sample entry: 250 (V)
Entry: 0 (V)
